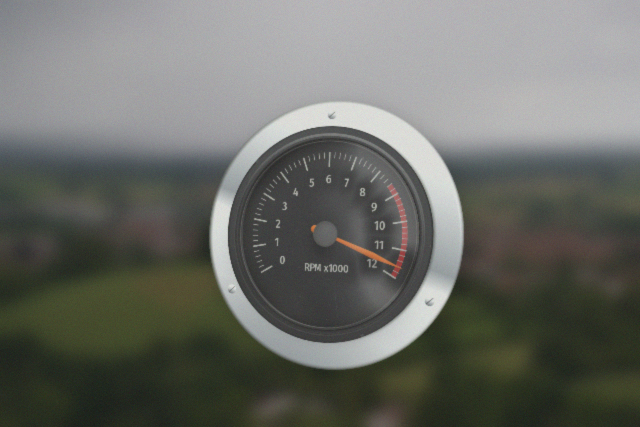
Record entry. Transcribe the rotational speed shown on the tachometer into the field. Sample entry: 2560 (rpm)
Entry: 11600 (rpm)
